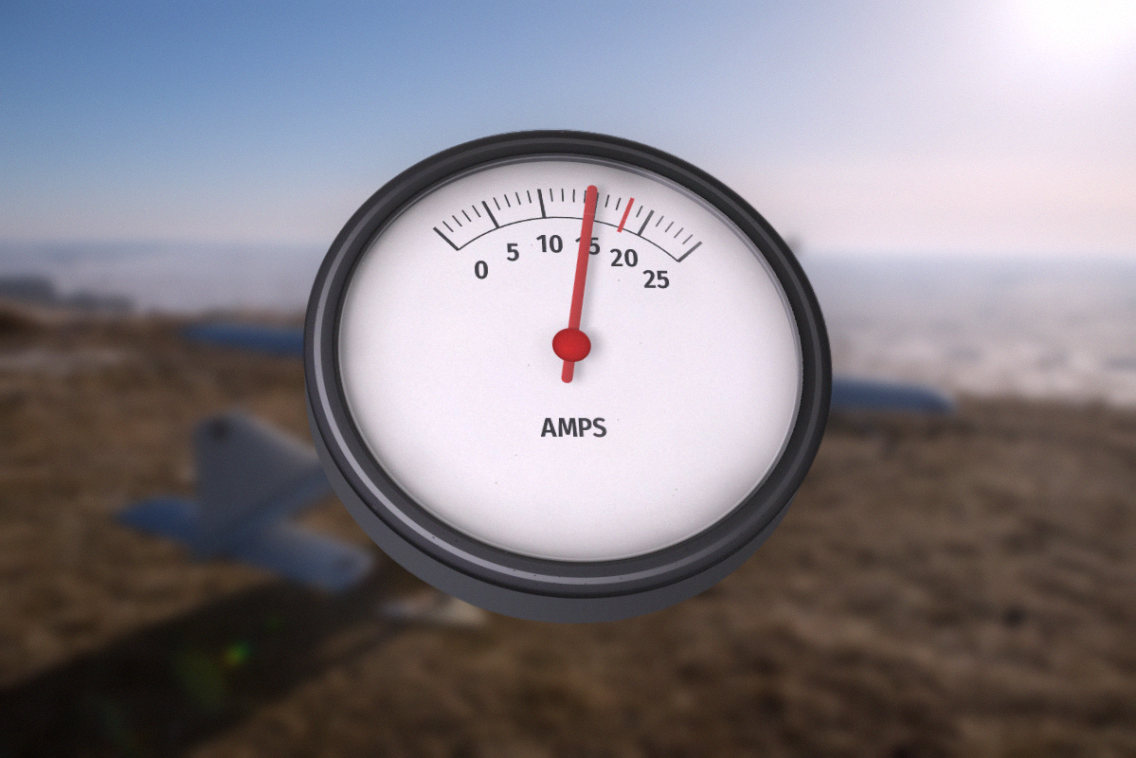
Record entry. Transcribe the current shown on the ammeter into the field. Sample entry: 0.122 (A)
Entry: 14.5 (A)
